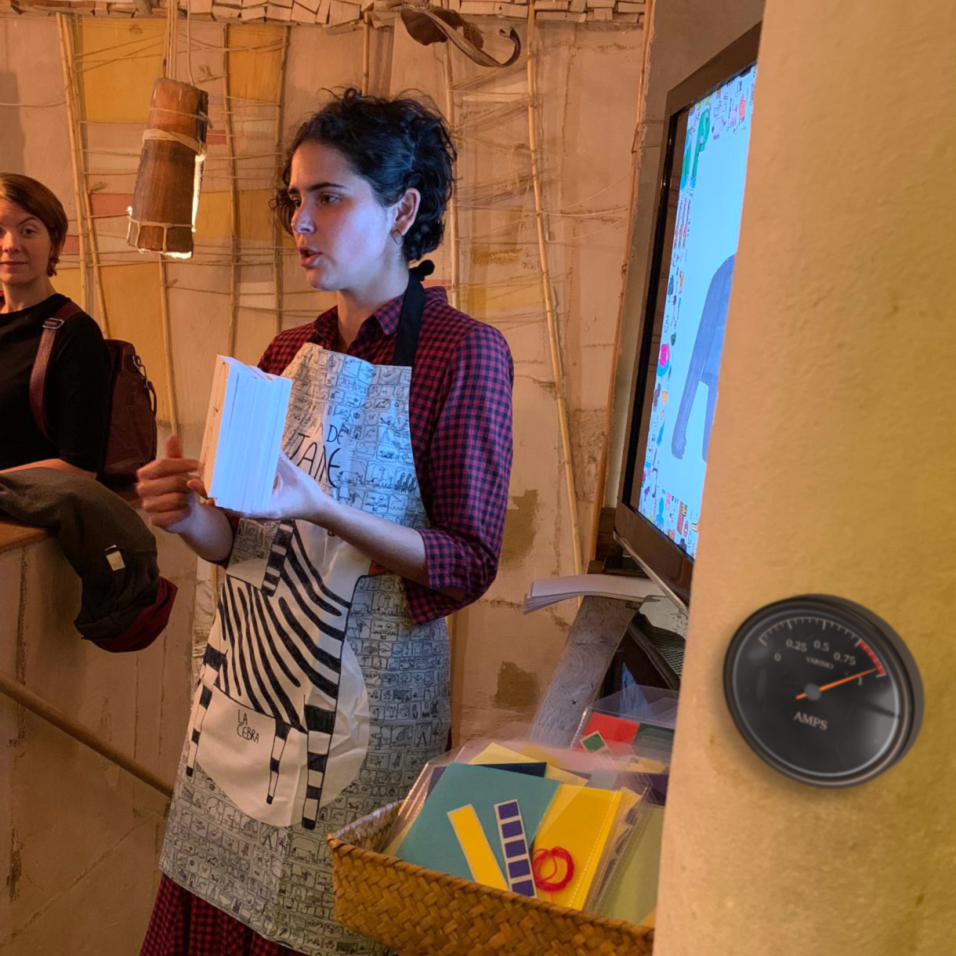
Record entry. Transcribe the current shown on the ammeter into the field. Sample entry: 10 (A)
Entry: 0.95 (A)
